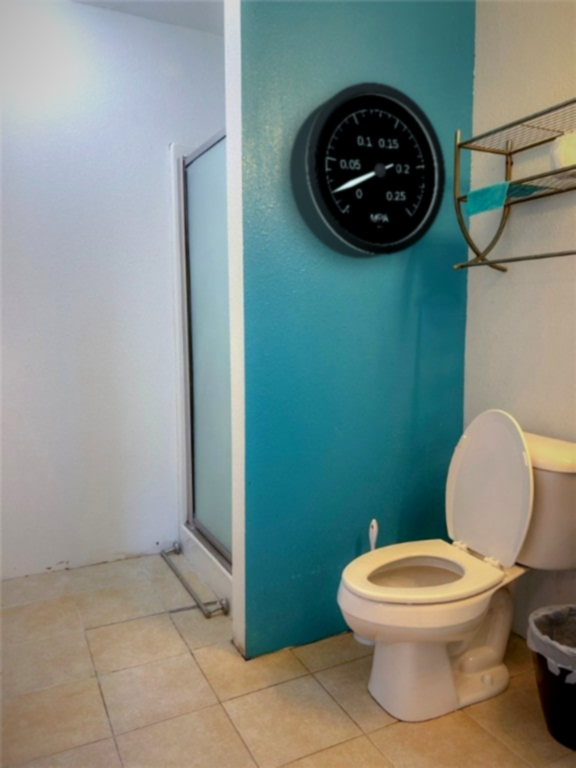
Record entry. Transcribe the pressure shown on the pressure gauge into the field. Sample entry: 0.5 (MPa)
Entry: 0.02 (MPa)
